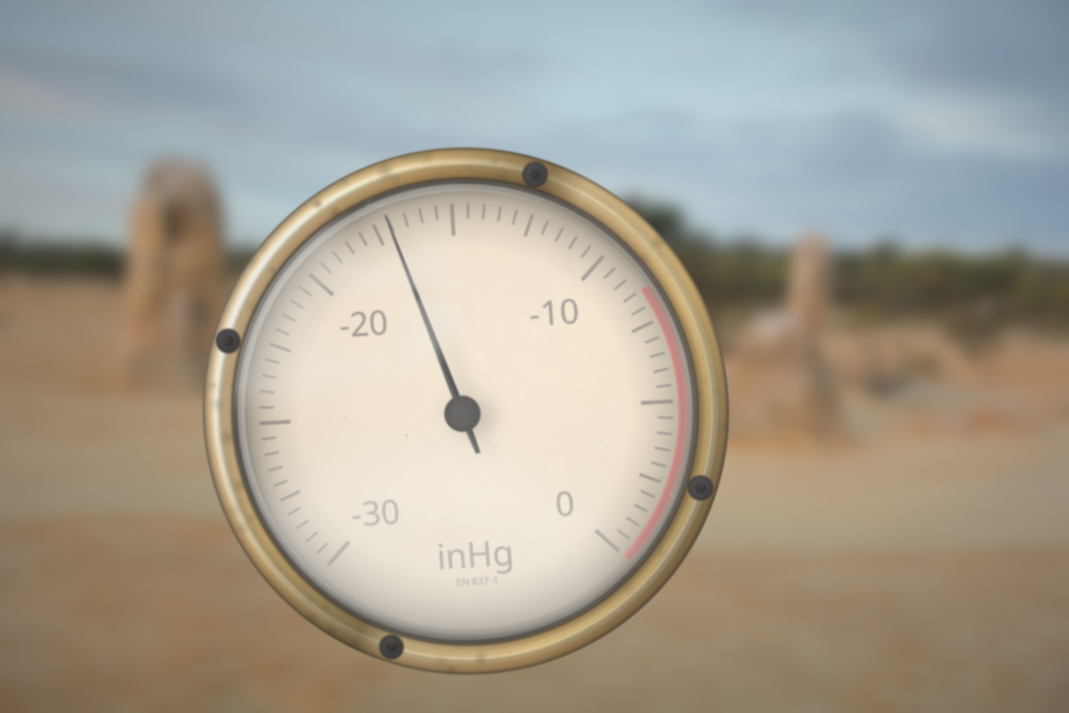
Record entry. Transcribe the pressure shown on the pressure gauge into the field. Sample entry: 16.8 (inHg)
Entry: -17 (inHg)
